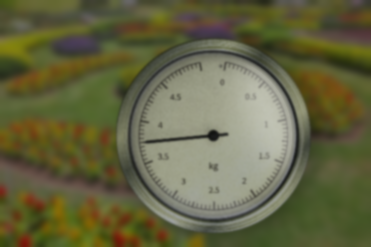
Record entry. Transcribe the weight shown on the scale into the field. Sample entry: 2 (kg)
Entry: 3.75 (kg)
